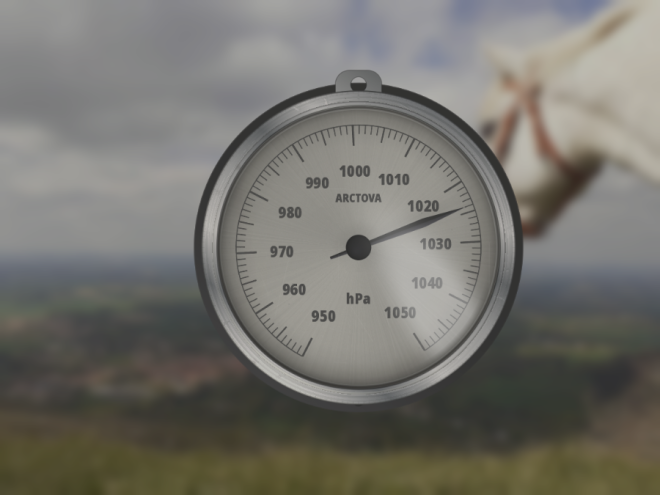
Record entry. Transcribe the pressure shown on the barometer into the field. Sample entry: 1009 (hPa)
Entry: 1024 (hPa)
